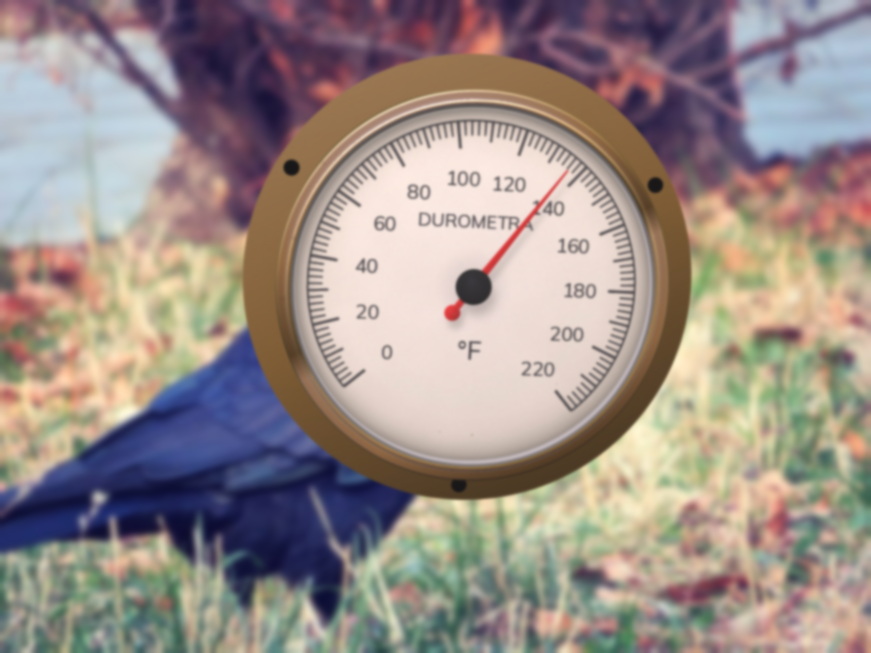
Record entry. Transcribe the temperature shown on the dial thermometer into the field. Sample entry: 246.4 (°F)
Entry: 136 (°F)
